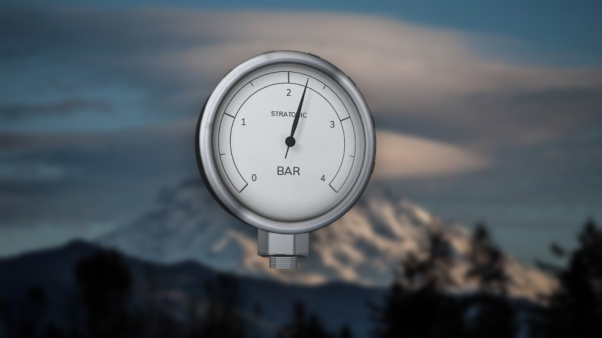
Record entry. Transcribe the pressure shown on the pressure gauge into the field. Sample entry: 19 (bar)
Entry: 2.25 (bar)
